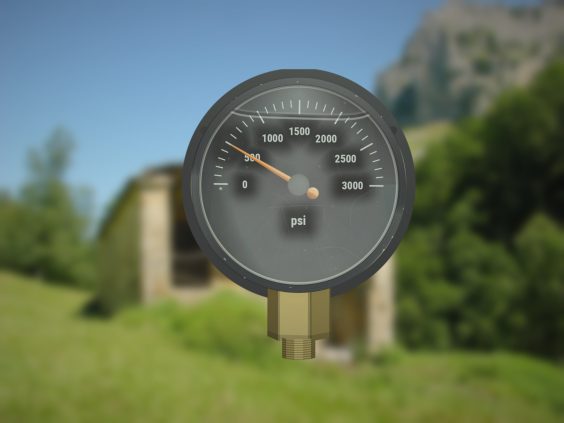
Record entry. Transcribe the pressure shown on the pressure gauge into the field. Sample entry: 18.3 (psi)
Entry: 500 (psi)
